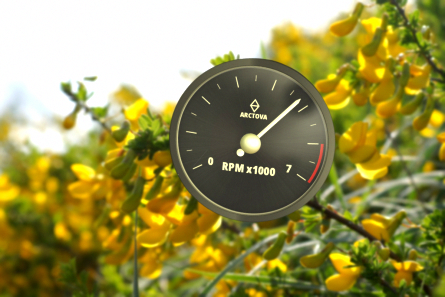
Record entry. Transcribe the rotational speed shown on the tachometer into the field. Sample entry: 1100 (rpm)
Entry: 4750 (rpm)
